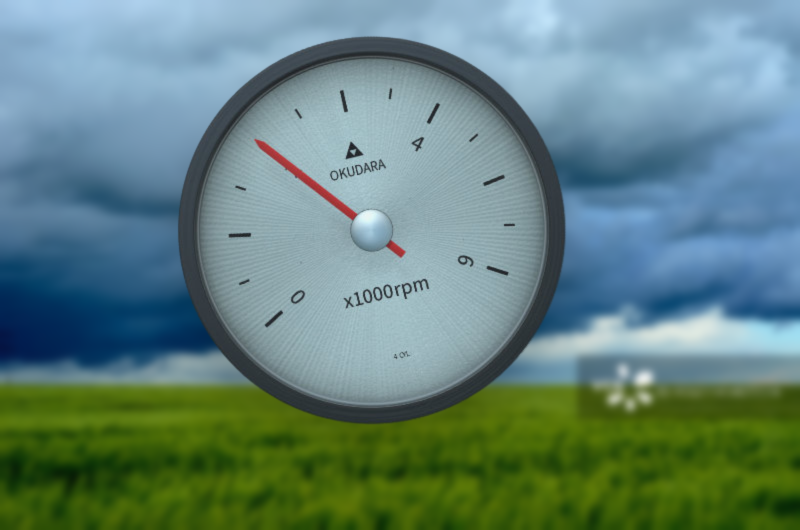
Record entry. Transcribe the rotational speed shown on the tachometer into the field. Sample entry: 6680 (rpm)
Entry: 2000 (rpm)
